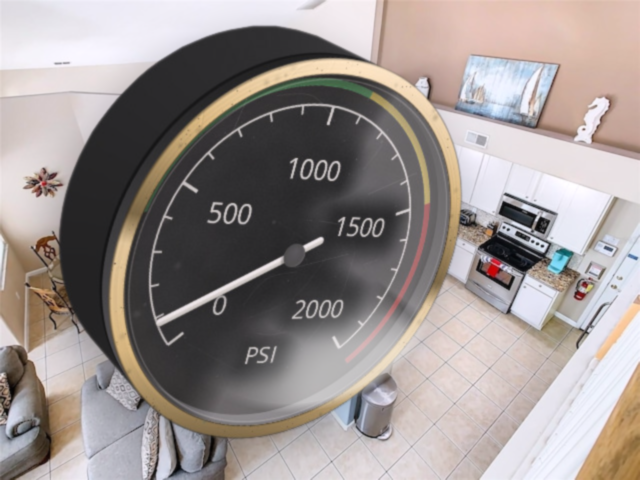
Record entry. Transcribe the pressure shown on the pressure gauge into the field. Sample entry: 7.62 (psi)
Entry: 100 (psi)
